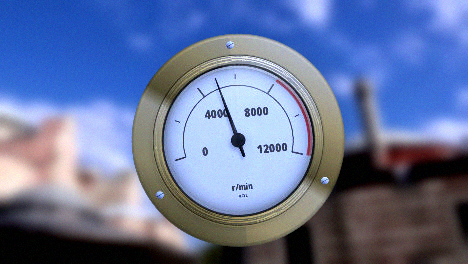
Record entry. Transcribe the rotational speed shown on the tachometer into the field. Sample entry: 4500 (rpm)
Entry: 5000 (rpm)
